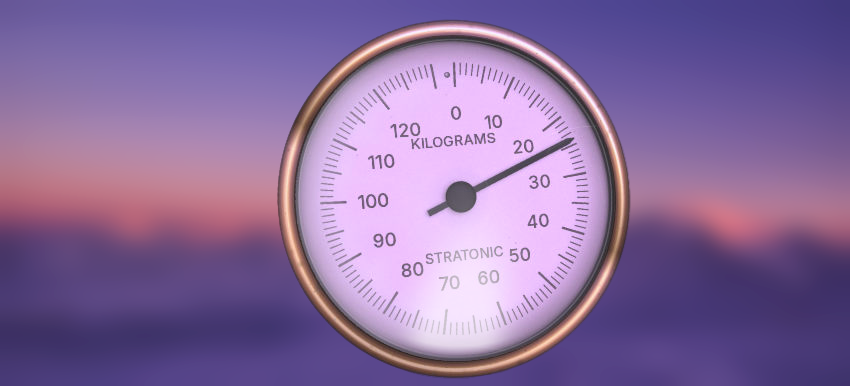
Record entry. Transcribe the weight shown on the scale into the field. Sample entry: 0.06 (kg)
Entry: 24 (kg)
